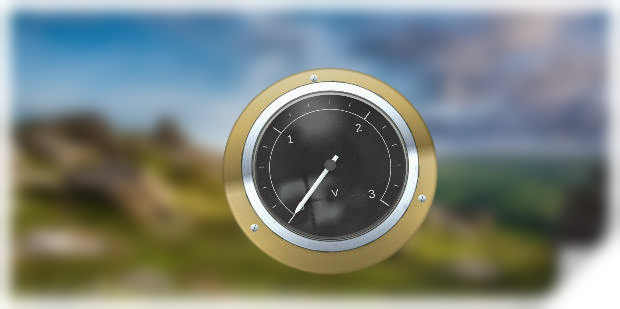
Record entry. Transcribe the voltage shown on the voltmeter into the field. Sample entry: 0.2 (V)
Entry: 0 (V)
